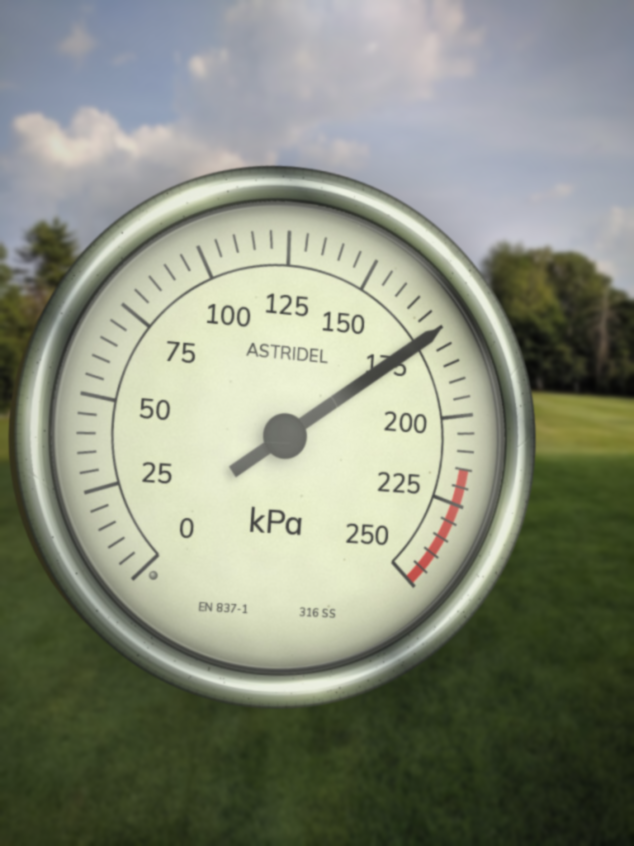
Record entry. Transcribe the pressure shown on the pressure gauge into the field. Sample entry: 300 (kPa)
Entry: 175 (kPa)
